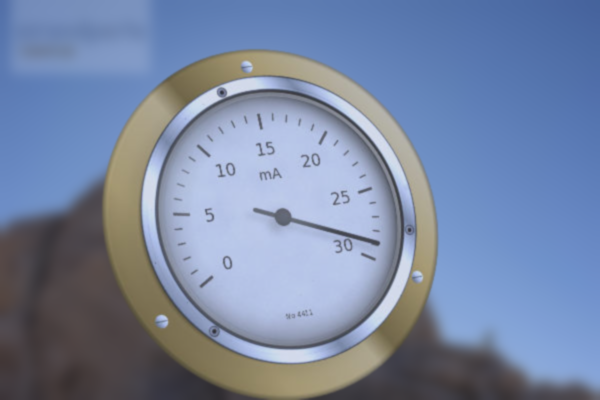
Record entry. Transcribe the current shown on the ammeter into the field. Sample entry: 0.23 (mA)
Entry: 29 (mA)
